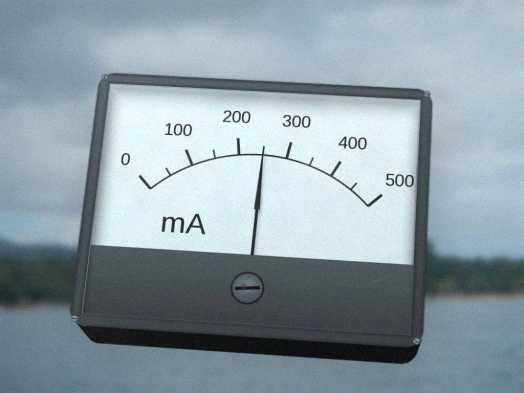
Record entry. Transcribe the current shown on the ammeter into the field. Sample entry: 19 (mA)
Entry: 250 (mA)
